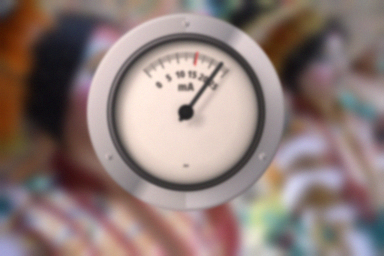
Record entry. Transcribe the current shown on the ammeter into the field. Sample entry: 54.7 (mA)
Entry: 22.5 (mA)
